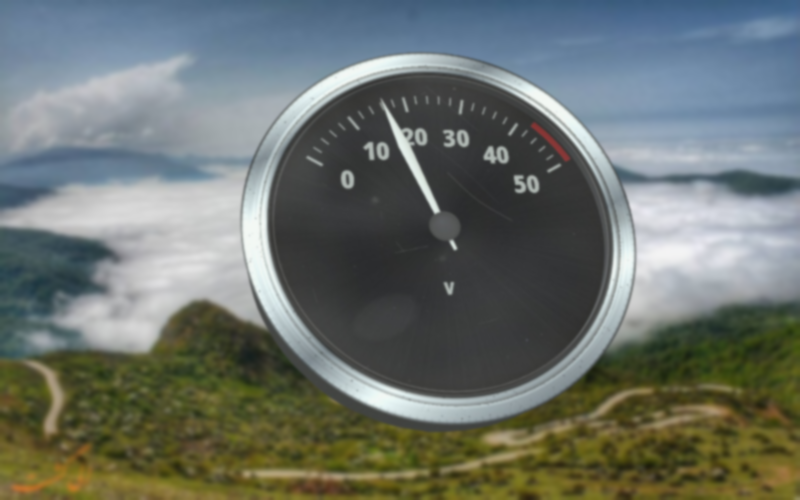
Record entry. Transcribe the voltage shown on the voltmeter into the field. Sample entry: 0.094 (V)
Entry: 16 (V)
